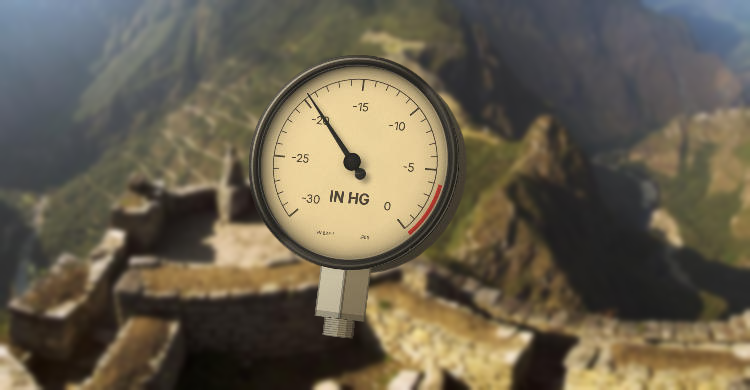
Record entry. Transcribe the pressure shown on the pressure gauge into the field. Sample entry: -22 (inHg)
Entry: -19.5 (inHg)
